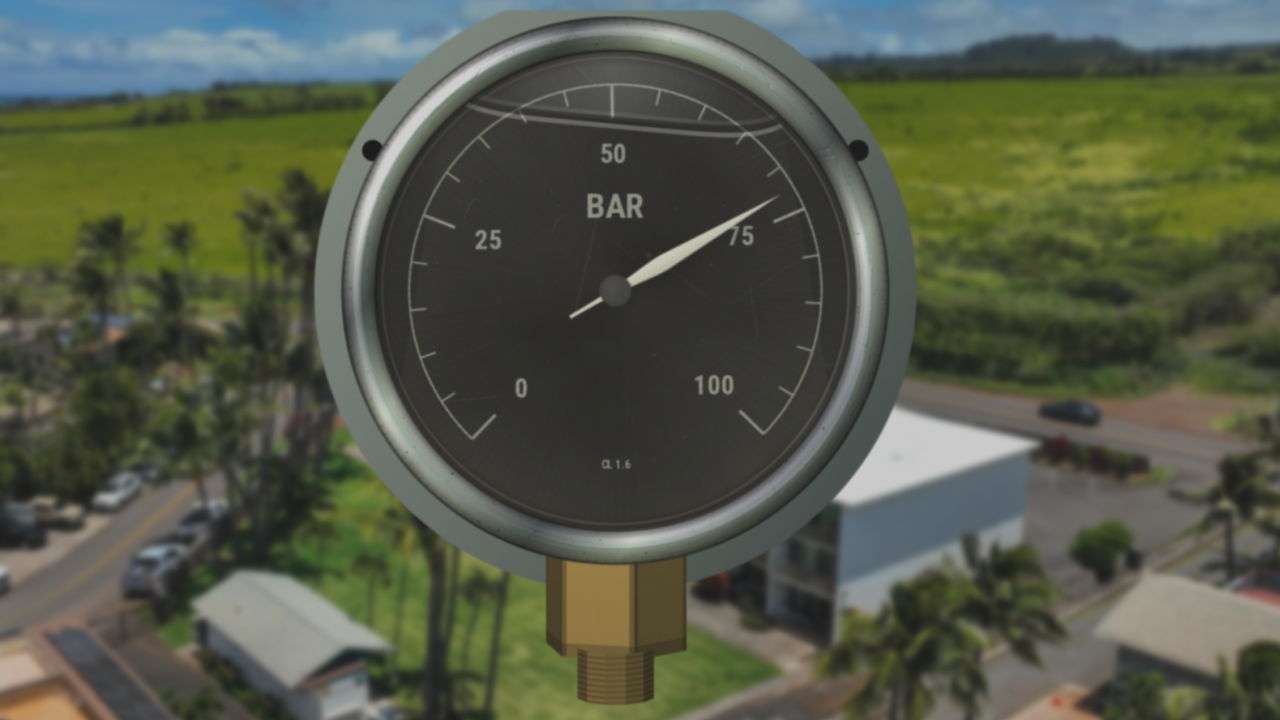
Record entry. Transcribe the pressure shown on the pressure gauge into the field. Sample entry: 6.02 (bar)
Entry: 72.5 (bar)
